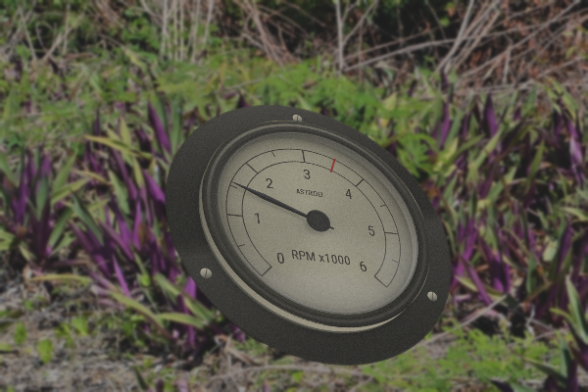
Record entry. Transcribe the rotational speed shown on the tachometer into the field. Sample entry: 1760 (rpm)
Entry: 1500 (rpm)
